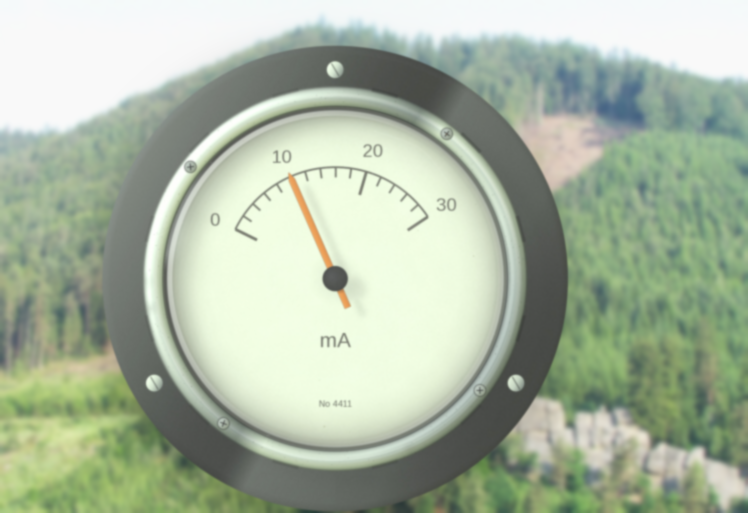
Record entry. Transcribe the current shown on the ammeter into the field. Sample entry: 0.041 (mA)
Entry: 10 (mA)
